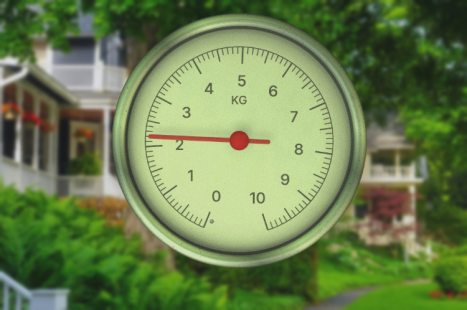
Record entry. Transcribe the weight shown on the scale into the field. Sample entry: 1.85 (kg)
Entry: 2.2 (kg)
